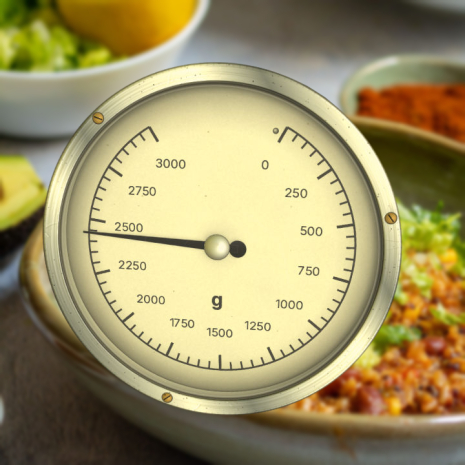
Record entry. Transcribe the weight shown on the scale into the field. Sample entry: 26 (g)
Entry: 2450 (g)
